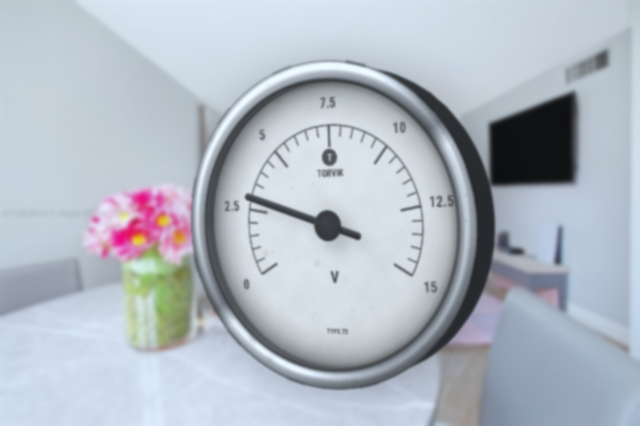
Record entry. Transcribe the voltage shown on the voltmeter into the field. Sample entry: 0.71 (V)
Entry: 3 (V)
